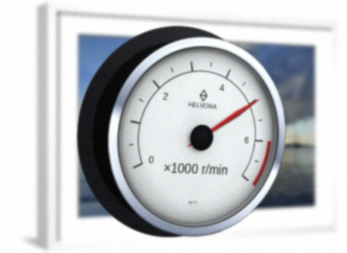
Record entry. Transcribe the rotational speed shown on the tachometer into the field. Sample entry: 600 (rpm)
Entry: 5000 (rpm)
